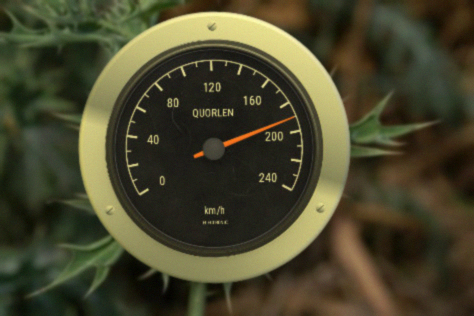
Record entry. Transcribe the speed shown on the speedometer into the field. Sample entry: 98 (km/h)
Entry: 190 (km/h)
